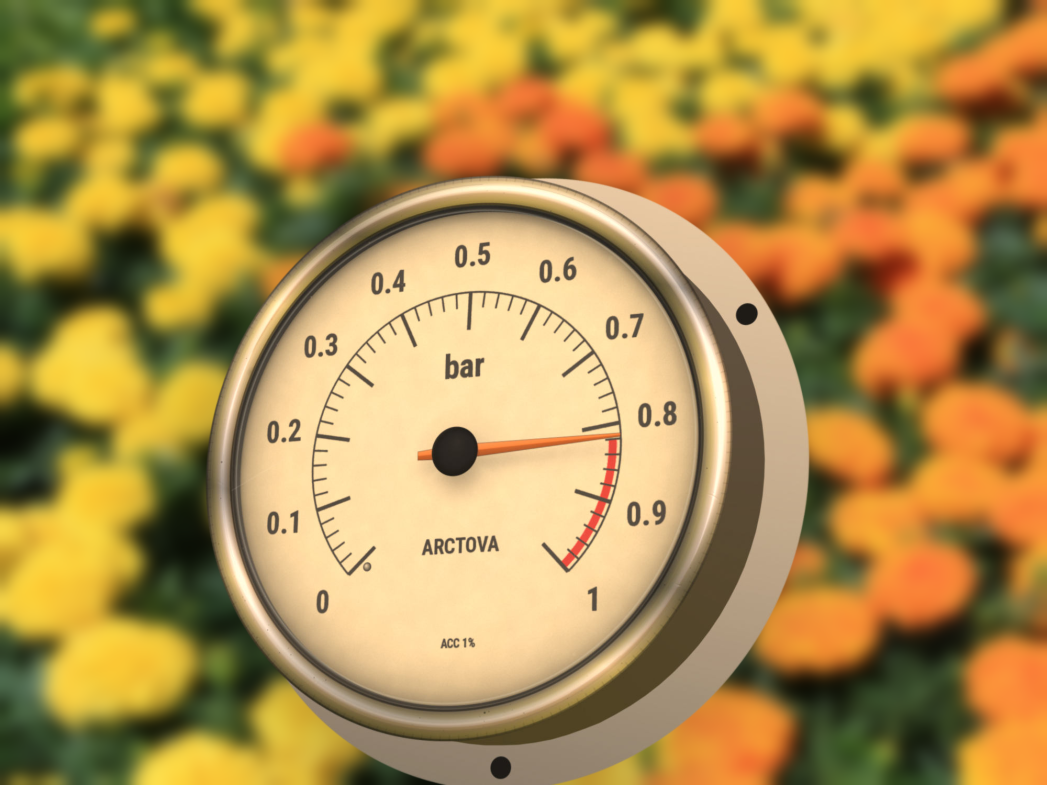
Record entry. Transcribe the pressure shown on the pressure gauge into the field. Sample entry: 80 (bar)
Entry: 0.82 (bar)
